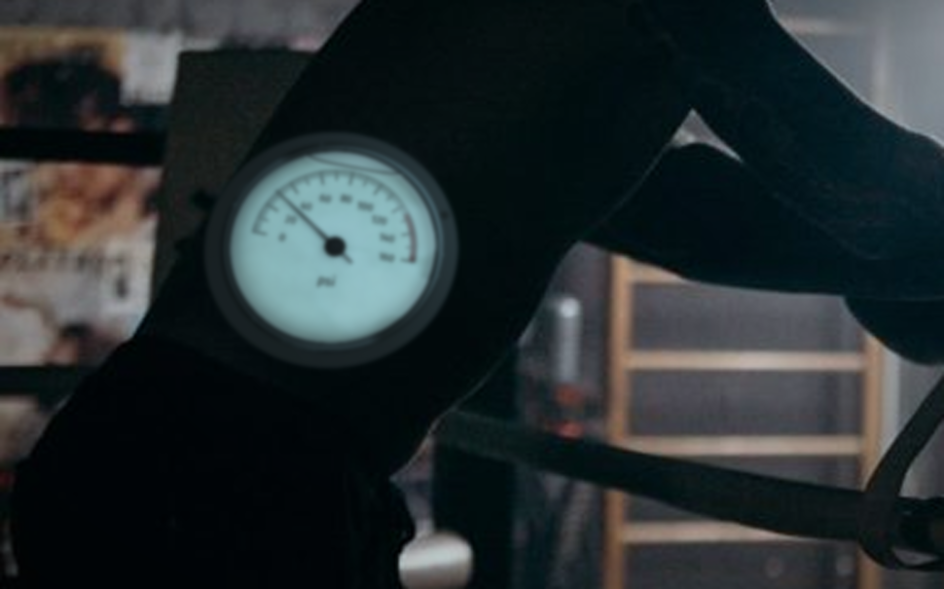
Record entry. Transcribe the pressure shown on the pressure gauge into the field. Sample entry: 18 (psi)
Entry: 30 (psi)
